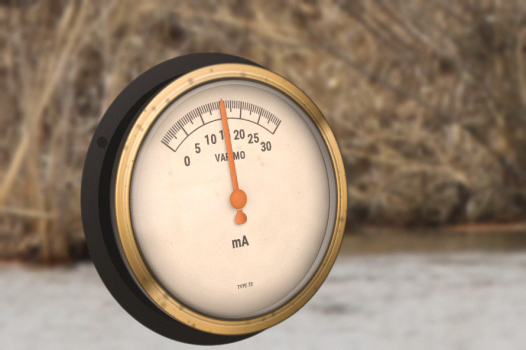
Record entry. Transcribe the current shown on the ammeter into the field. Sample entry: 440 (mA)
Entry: 15 (mA)
